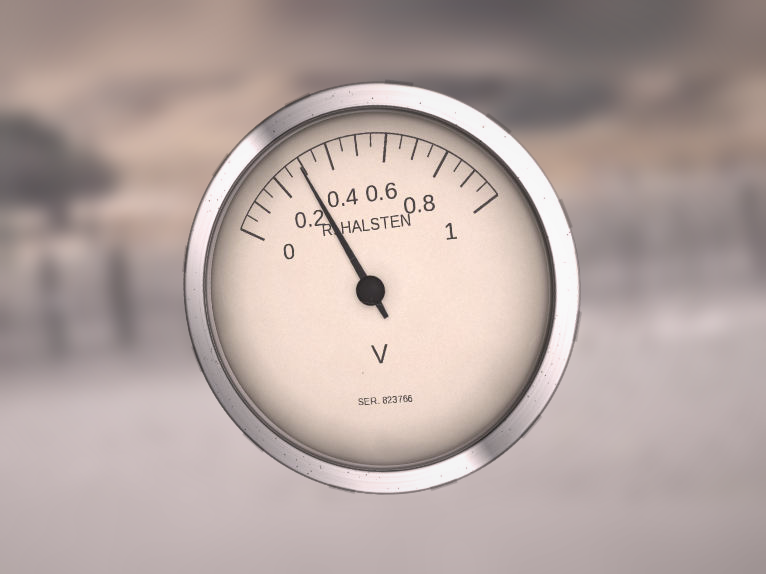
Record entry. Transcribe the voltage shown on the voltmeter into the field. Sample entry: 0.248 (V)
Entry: 0.3 (V)
